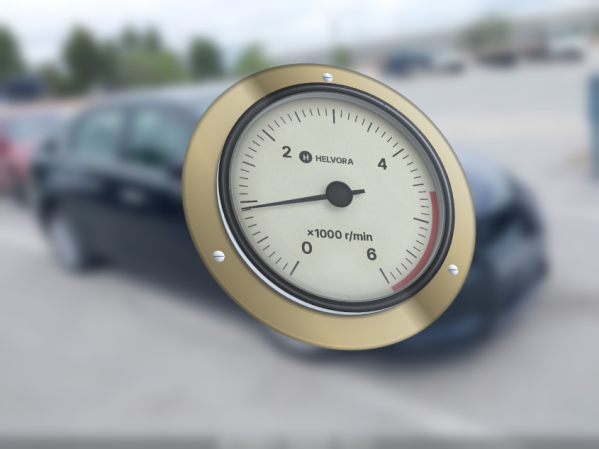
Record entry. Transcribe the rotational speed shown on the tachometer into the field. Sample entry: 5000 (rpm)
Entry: 900 (rpm)
